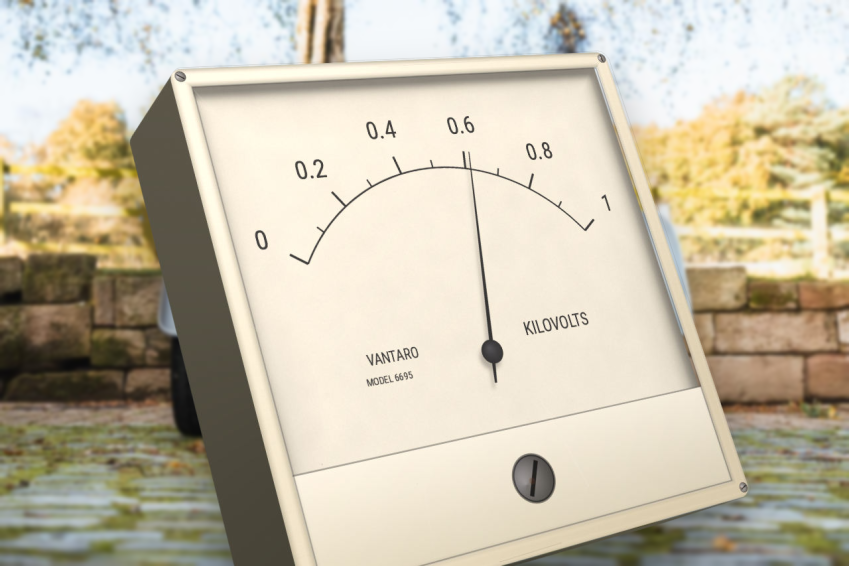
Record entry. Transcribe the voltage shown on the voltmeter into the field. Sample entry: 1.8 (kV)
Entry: 0.6 (kV)
